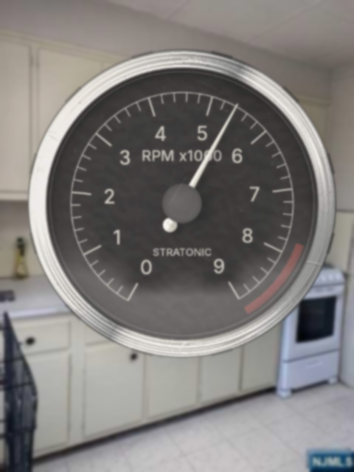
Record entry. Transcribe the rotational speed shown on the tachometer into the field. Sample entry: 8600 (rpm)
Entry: 5400 (rpm)
